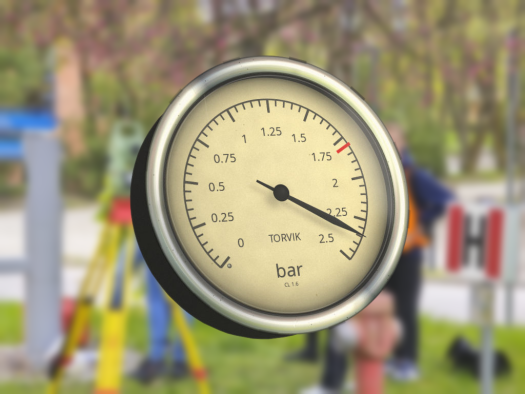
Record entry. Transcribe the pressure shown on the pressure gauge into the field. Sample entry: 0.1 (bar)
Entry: 2.35 (bar)
